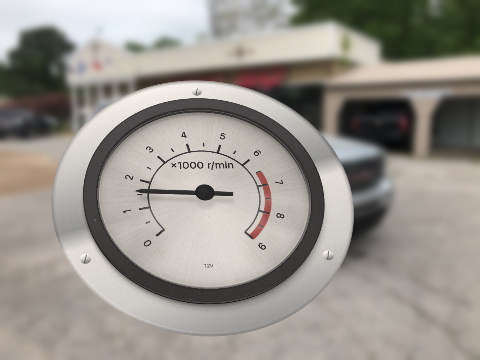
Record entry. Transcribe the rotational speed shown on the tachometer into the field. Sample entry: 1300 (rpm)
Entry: 1500 (rpm)
